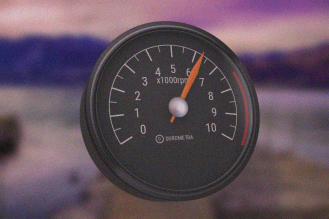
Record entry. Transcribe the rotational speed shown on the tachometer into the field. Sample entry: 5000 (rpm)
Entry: 6250 (rpm)
